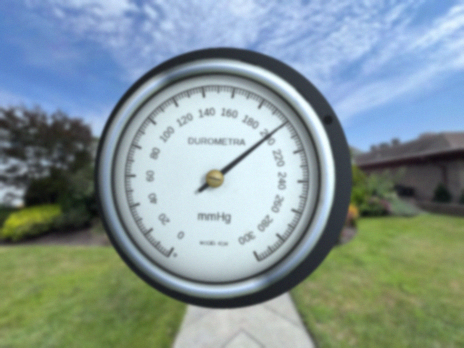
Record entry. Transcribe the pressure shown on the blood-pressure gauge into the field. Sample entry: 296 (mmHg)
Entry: 200 (mmHg)
